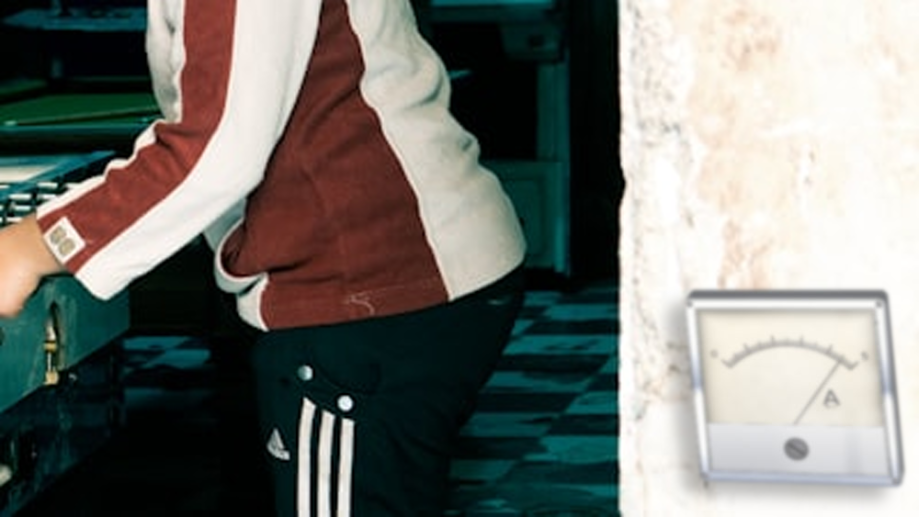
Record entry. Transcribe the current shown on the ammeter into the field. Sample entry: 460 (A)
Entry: 4.5 (A)
